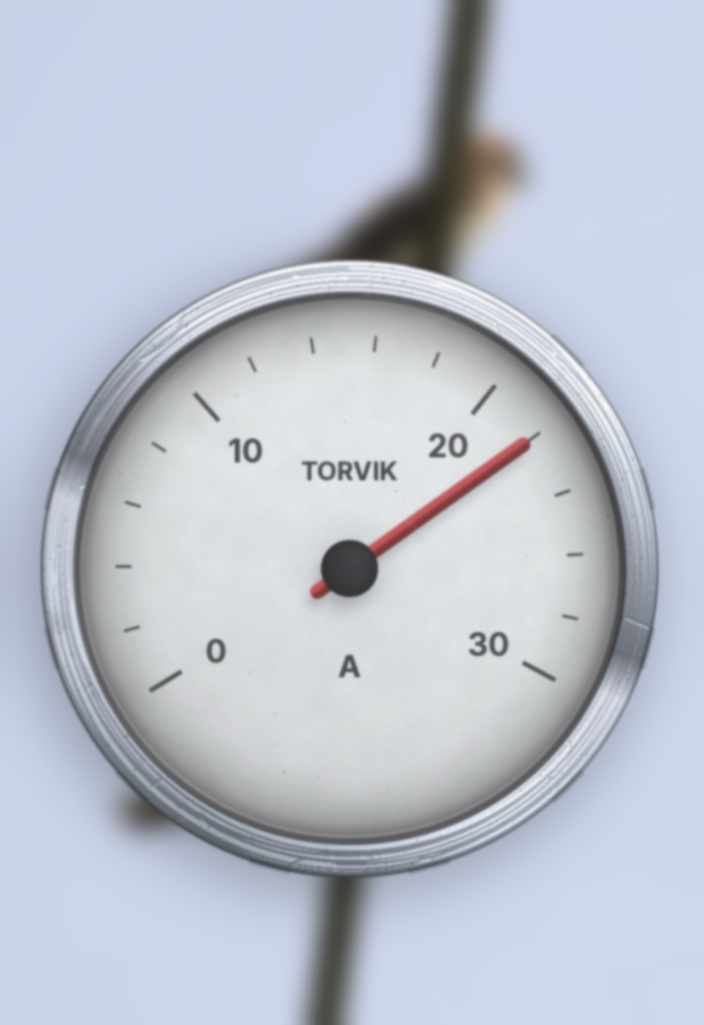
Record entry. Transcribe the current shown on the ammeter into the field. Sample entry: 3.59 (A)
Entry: 22 (A)
